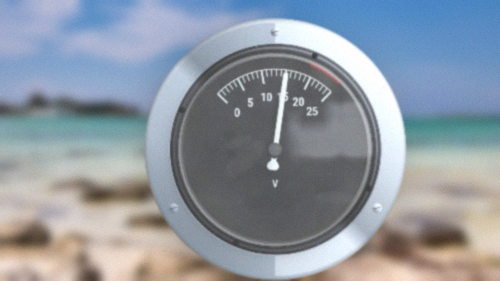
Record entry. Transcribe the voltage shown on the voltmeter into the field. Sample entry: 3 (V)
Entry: 15 (V)
